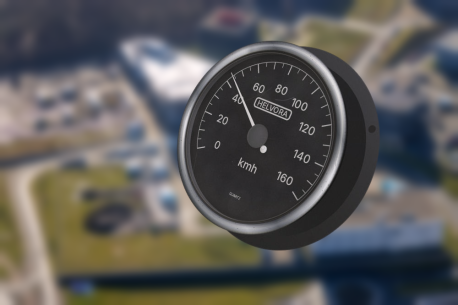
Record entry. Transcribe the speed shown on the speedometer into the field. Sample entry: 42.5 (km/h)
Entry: 45 (km/h)
